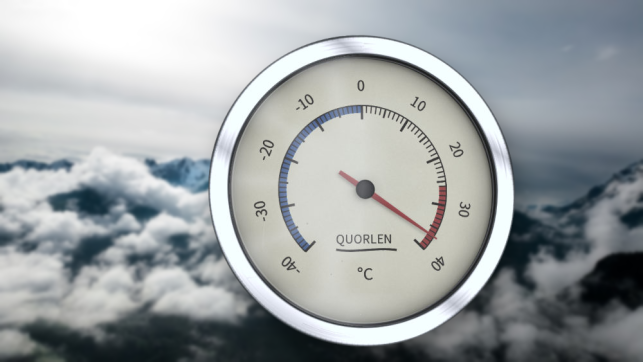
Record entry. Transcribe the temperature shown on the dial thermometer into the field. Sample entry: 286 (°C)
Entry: 37 (°C)
